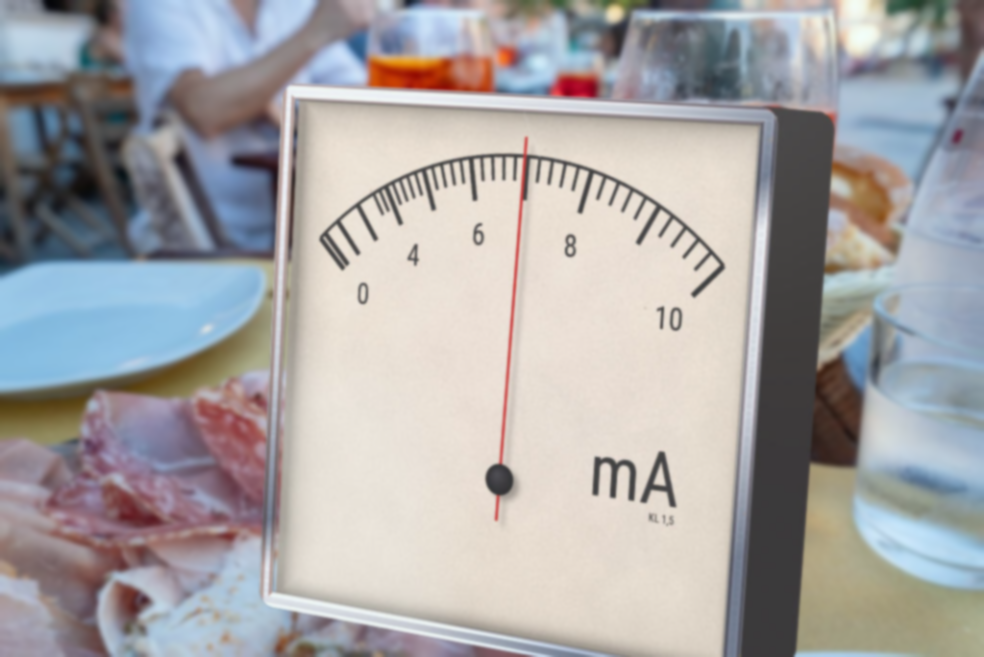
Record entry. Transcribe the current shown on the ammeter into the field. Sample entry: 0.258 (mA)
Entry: 7 (mA)
